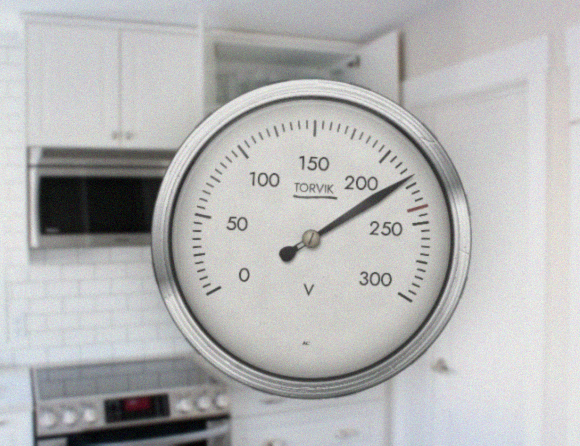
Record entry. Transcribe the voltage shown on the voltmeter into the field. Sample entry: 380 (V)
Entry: 220 (V)
